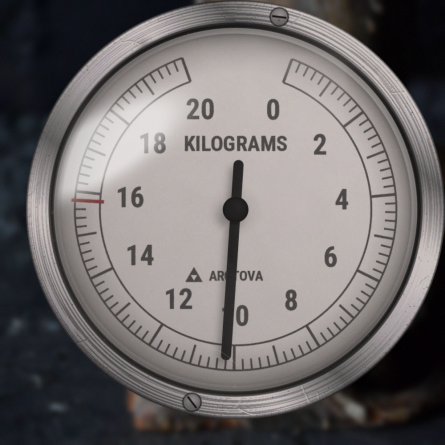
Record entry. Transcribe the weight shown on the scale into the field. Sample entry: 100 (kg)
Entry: 10.2 (kg)
